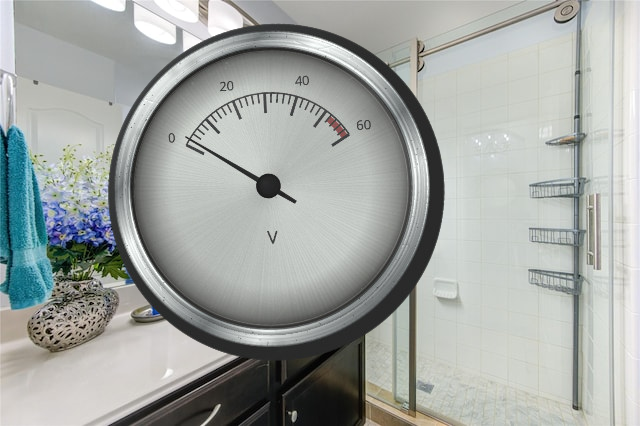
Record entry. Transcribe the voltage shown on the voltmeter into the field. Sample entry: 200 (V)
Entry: 2 (V)
